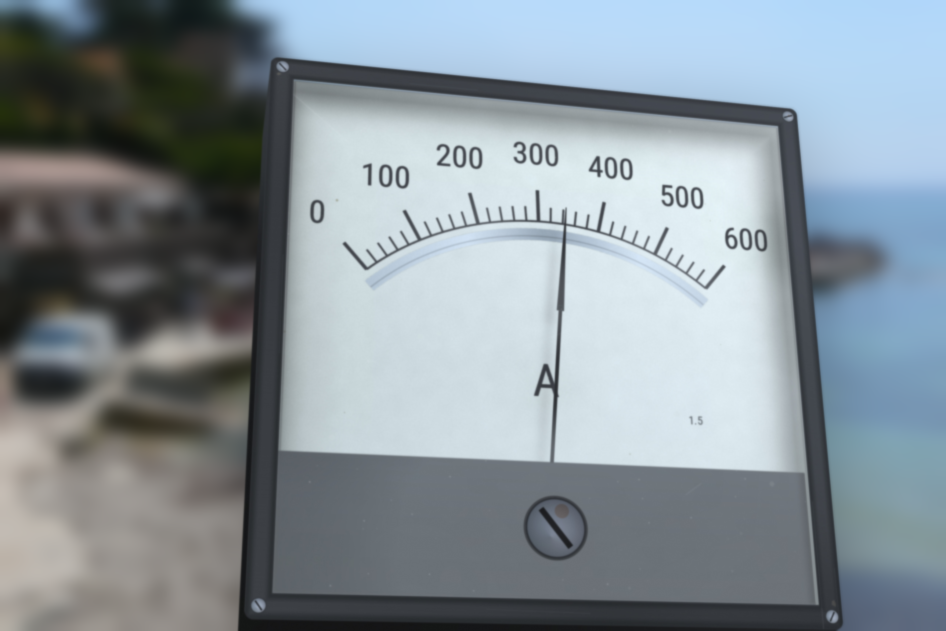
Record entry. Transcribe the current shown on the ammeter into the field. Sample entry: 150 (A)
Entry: 340 (A)
